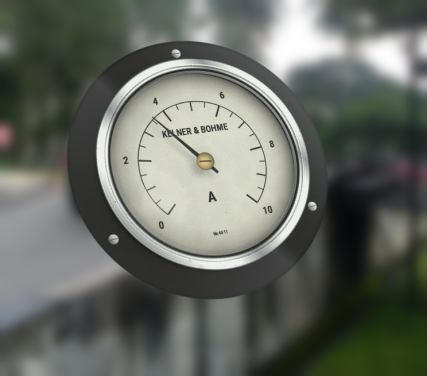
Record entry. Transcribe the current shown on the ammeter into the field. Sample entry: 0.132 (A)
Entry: 3.5 (A)
